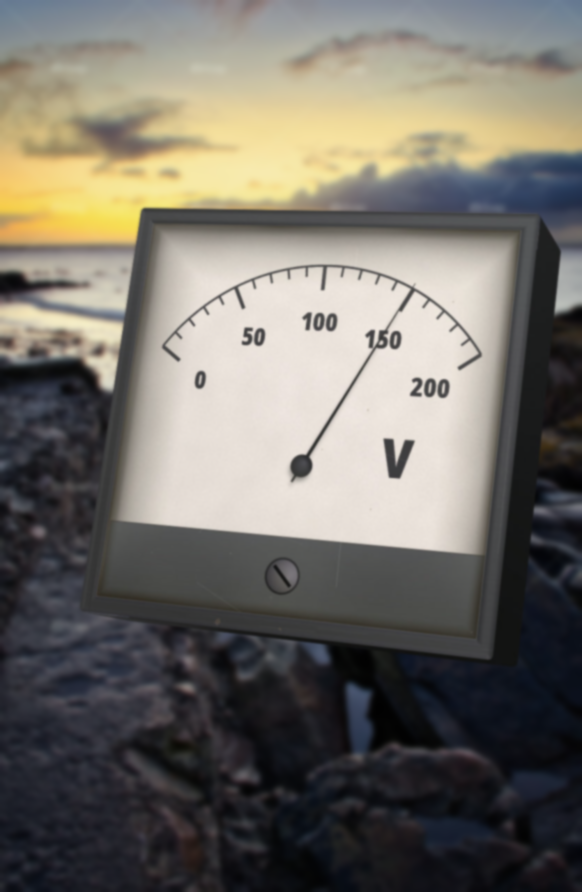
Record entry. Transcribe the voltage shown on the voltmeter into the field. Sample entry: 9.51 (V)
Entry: 150 (V)
